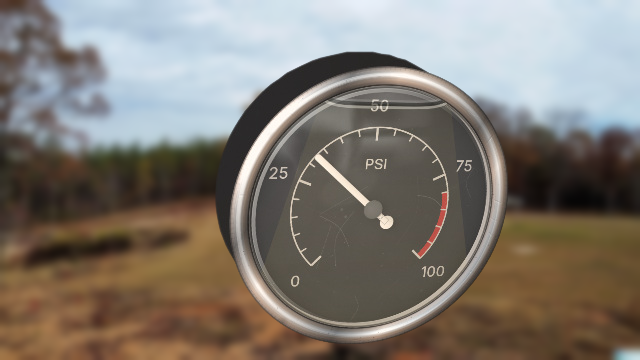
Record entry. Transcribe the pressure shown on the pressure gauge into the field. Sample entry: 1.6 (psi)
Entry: 32.5 (psi)
